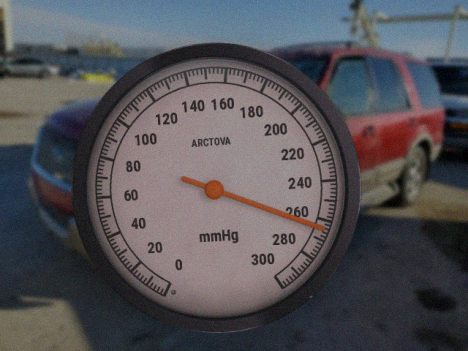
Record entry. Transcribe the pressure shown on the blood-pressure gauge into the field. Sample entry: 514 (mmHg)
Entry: 264 (mmHg)
